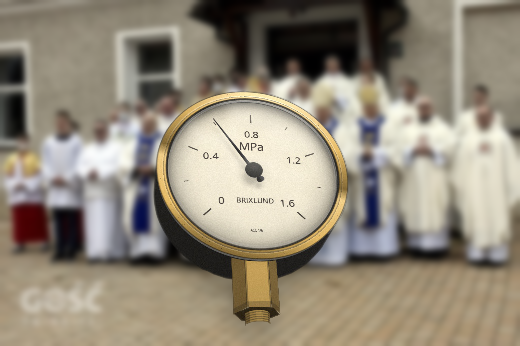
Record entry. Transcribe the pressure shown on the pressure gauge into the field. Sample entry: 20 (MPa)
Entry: 0.6 (MPa)
